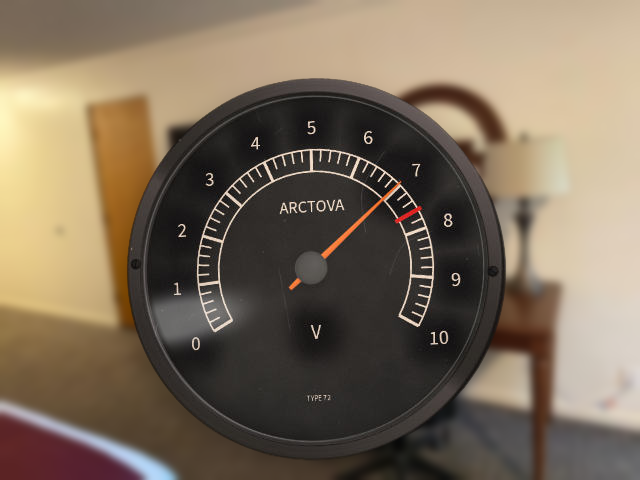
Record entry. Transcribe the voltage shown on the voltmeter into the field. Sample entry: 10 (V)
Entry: 7 (V)
